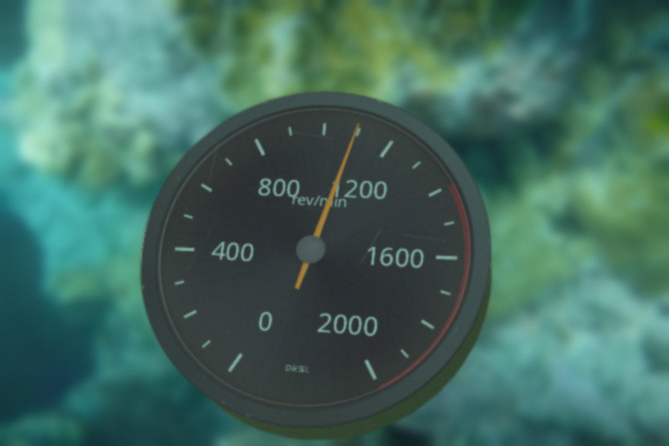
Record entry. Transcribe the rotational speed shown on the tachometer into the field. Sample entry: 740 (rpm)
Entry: 1100 (rpm)
